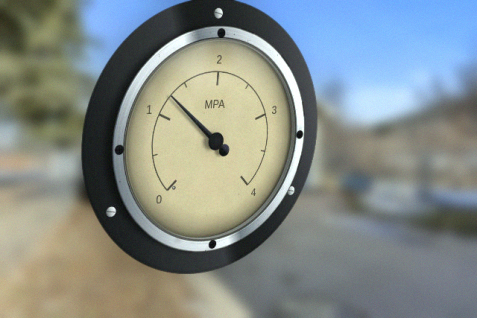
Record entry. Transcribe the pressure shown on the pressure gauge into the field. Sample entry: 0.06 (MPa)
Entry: 1.25 (MPa)
